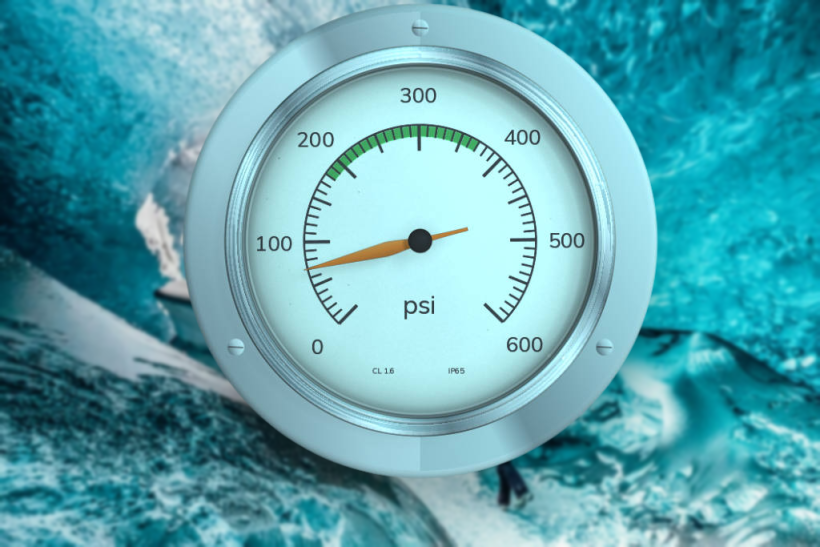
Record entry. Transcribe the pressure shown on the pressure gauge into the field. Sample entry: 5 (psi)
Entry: 70 (psi)
